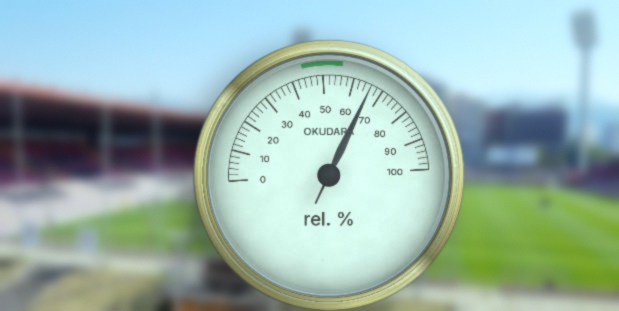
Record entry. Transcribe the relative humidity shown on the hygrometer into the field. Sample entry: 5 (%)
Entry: 66 (%)
